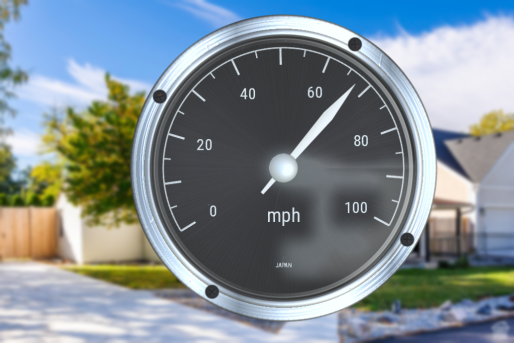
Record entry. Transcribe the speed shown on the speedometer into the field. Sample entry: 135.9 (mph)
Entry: 67.5 (mph)
